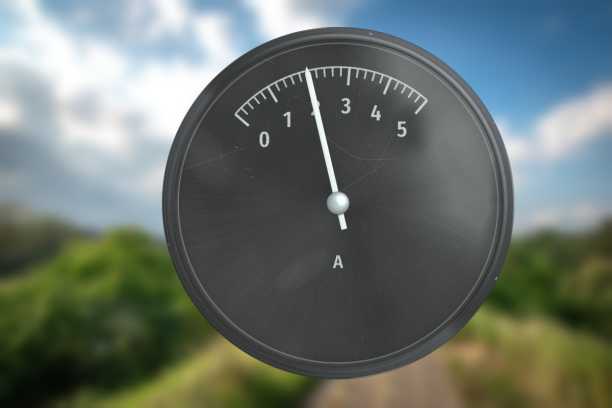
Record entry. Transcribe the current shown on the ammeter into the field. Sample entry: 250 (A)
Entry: 2 (A)
